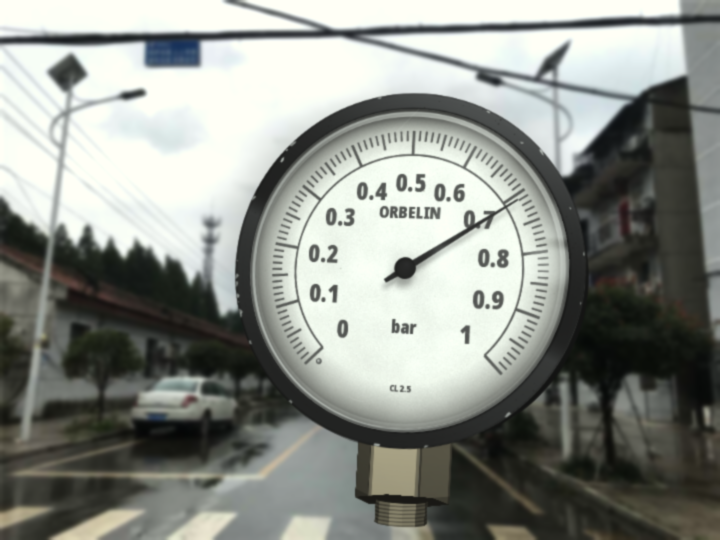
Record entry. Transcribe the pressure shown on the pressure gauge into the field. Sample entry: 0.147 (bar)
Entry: 0.71 (bar)
